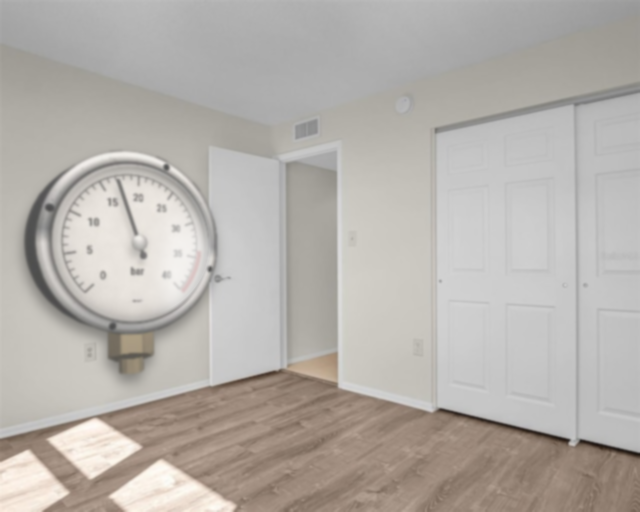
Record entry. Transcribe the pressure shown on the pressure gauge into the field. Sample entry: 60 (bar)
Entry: 17 (bar)
